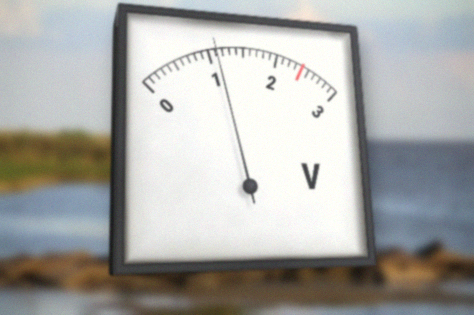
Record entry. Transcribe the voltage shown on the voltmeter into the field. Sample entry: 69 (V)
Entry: 1.1 (V)
